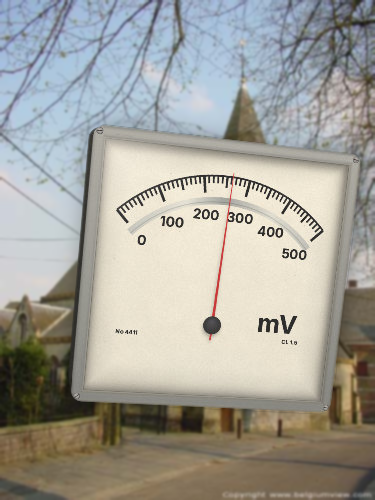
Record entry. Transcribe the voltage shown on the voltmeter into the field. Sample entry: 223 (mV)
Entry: 260 (mV)
